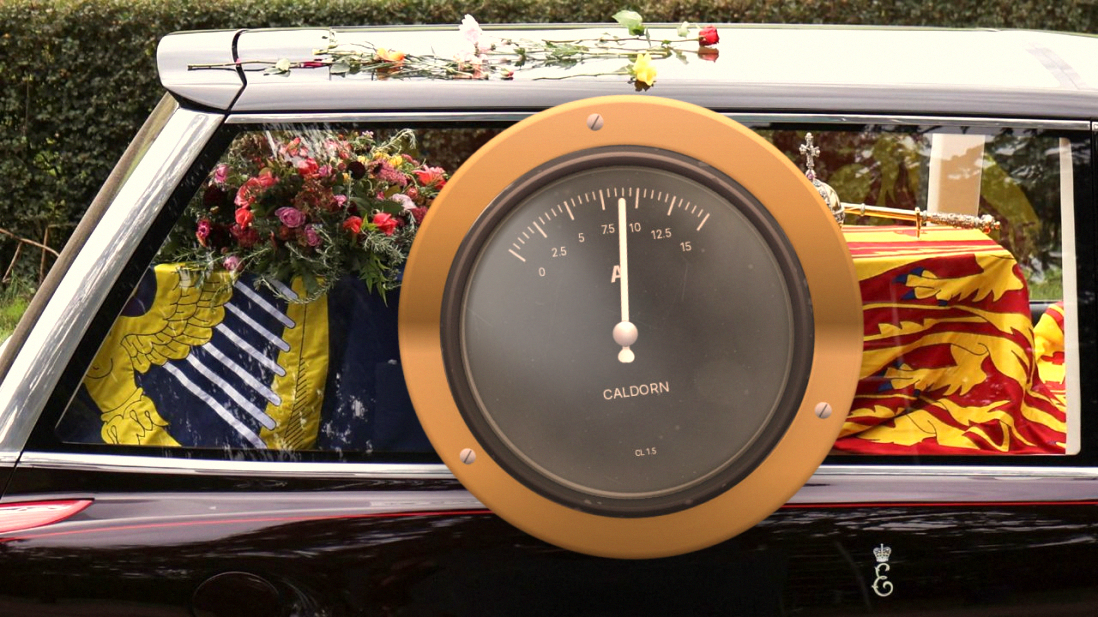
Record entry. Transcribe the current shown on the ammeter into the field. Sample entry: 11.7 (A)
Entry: 9 (A)
